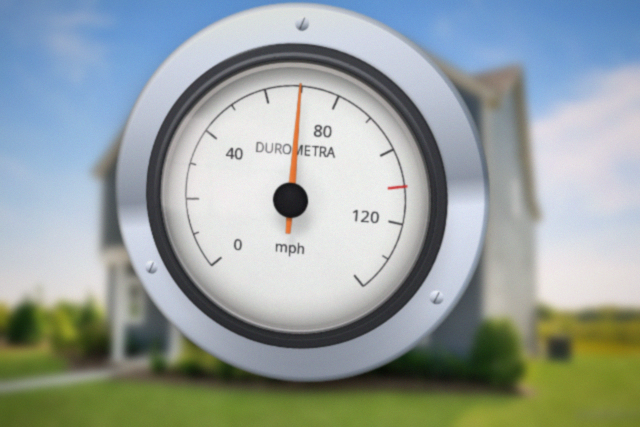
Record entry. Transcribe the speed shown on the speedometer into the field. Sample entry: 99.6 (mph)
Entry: 70 (mph)
